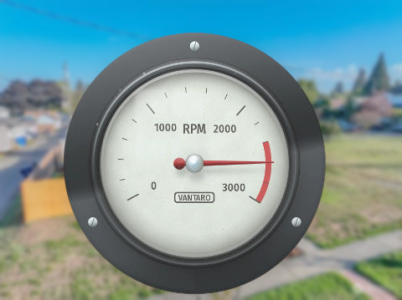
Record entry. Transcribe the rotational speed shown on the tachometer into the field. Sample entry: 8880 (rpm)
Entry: 2600 (rpm)
